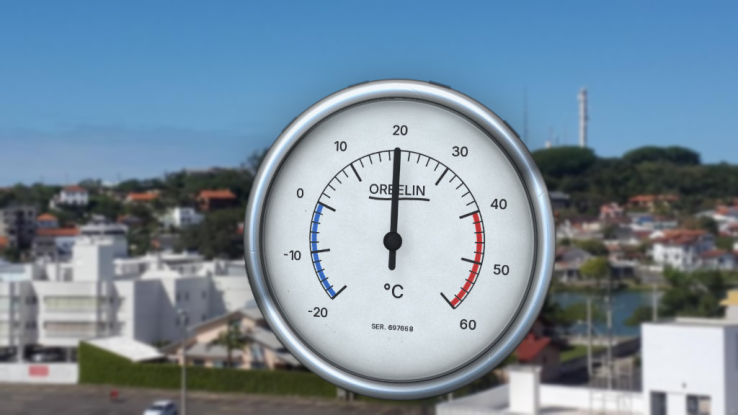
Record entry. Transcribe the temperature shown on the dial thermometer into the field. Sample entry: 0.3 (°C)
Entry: 20 (°C)
